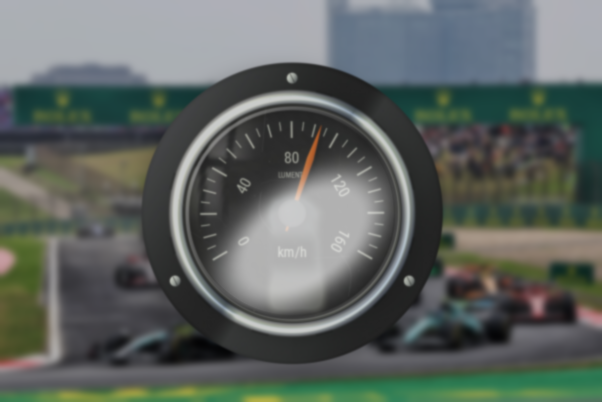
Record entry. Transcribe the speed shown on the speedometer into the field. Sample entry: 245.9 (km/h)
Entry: 92.5 (km/h)
